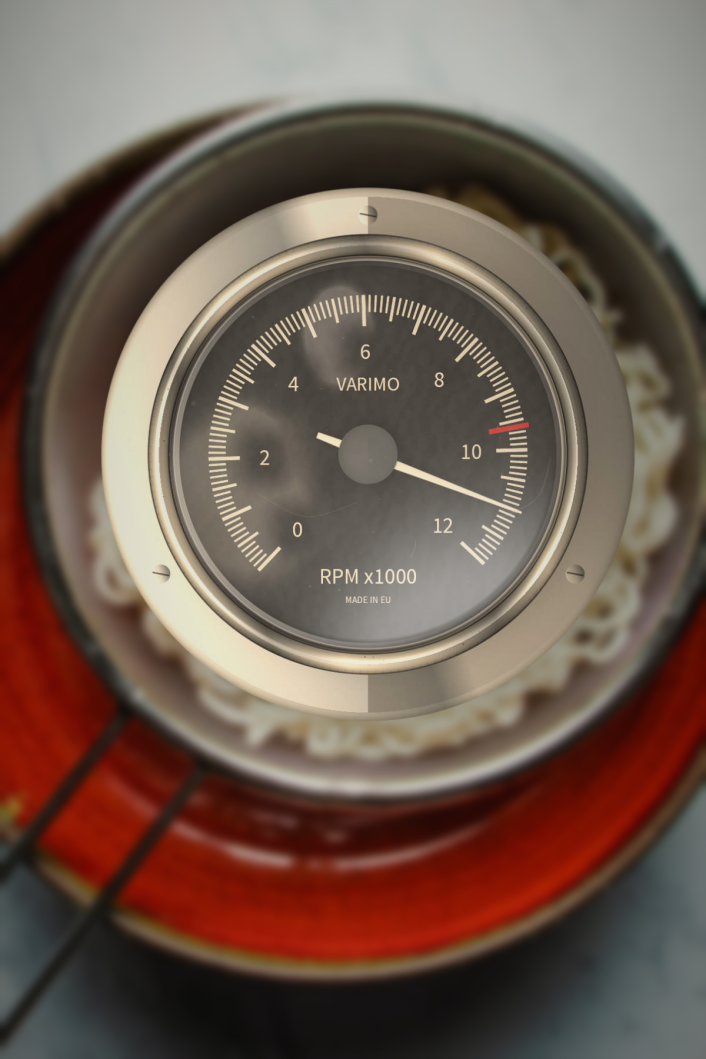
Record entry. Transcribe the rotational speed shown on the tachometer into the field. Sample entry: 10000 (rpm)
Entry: 11000 (rpm)
